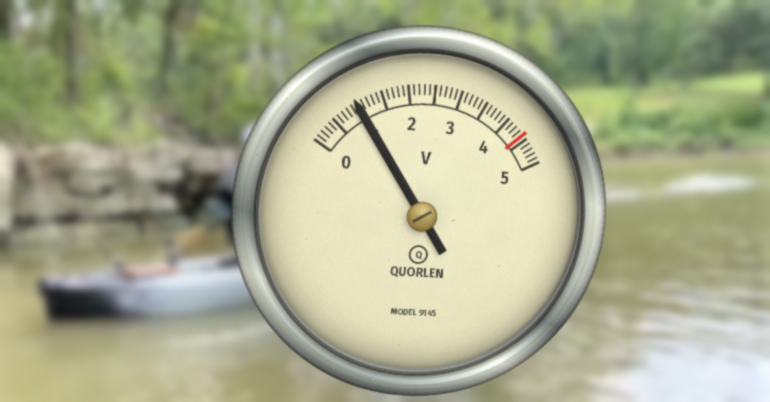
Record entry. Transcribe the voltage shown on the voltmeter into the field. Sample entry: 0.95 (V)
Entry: 1 (V)
